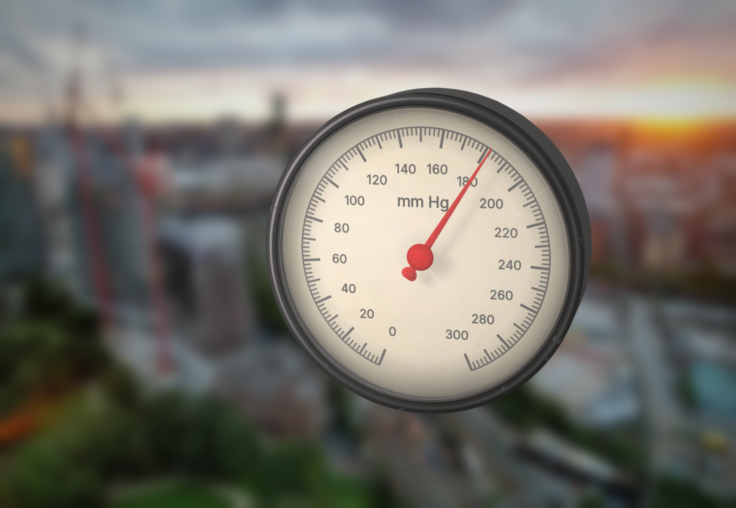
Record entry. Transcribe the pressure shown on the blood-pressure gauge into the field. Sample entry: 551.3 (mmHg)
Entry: 182 (mmHg)
